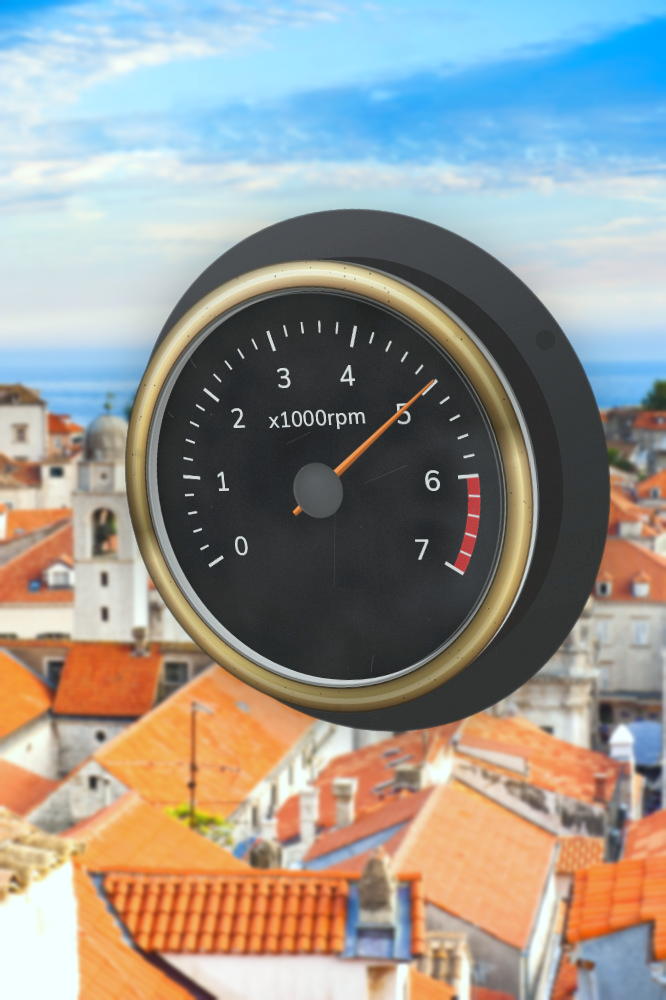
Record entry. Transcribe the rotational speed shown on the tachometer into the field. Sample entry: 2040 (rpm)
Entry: 5000 (rpm)
